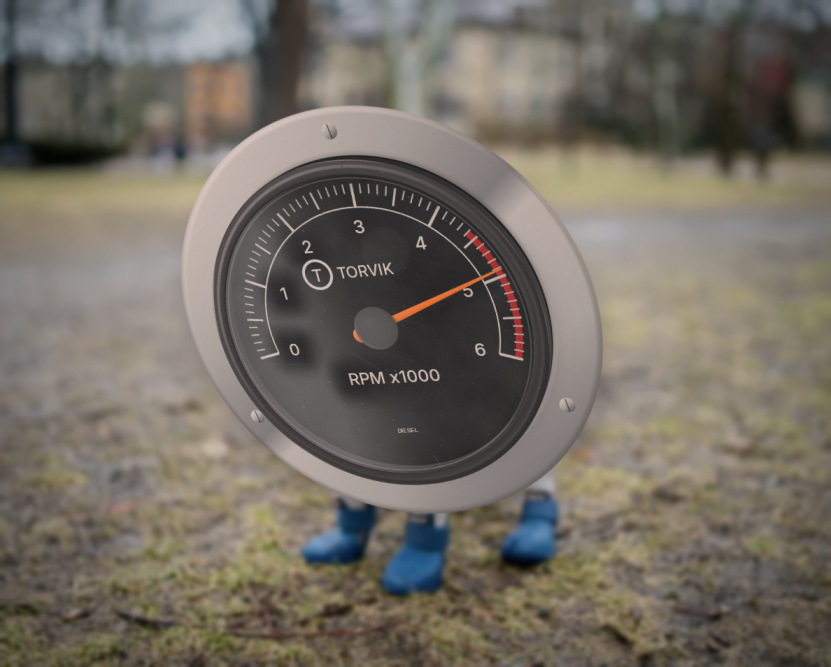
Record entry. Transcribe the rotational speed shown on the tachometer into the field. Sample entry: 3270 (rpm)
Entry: 4900 (rpm)
